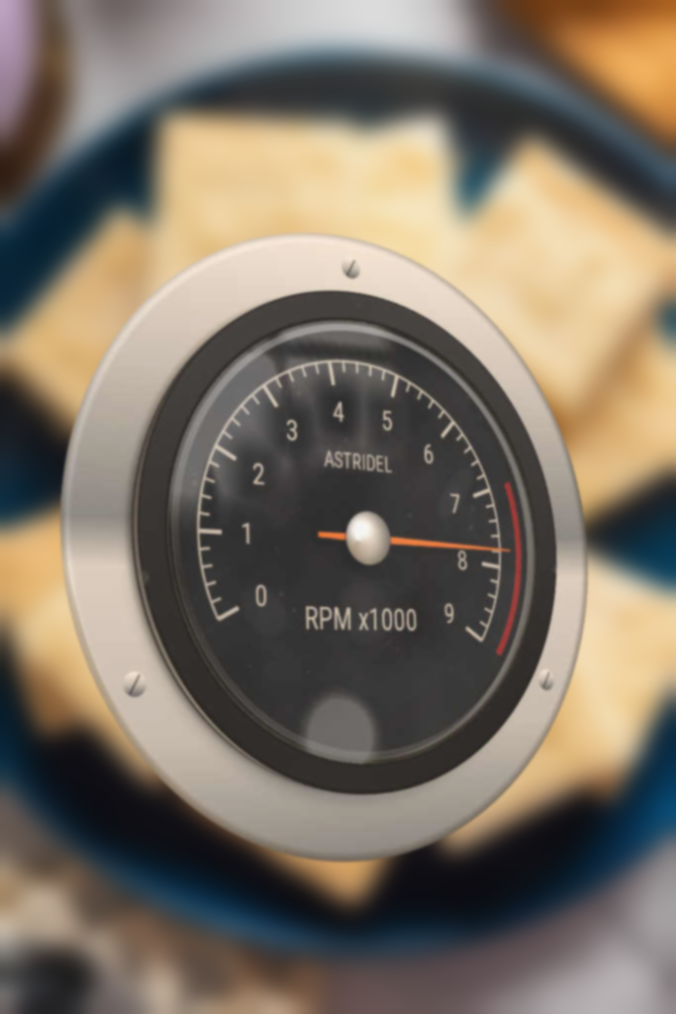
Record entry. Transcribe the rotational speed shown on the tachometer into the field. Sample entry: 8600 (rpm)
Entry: 7800 (rpm)
